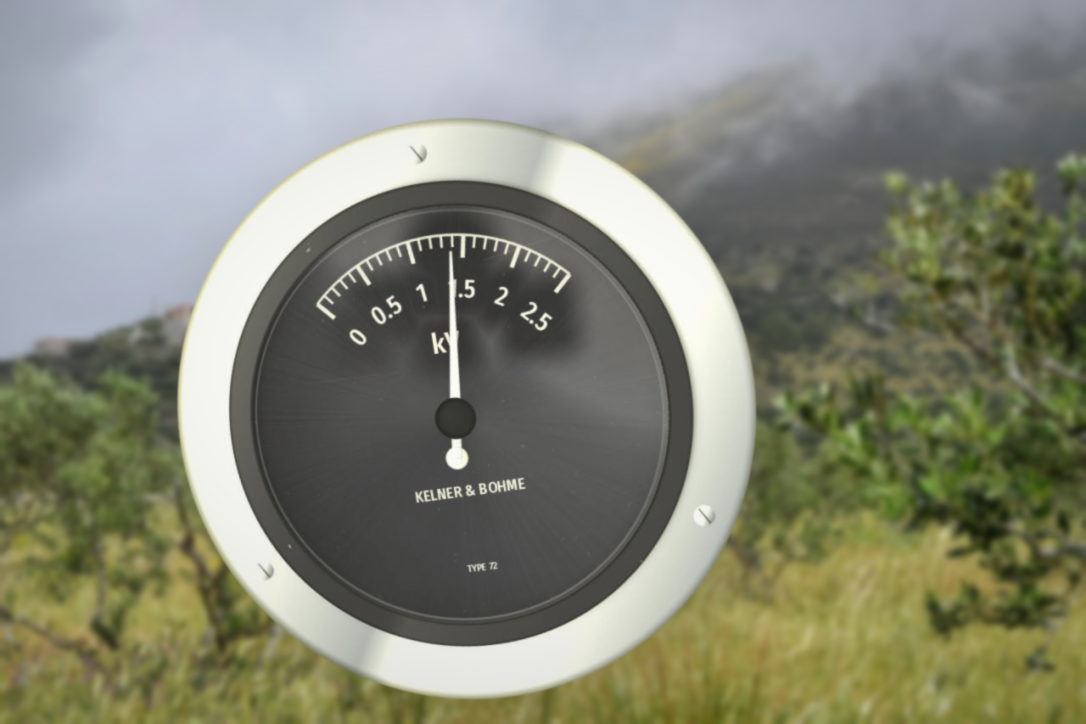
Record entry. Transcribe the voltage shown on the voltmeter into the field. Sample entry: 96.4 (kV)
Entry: 1.4 (kV)
